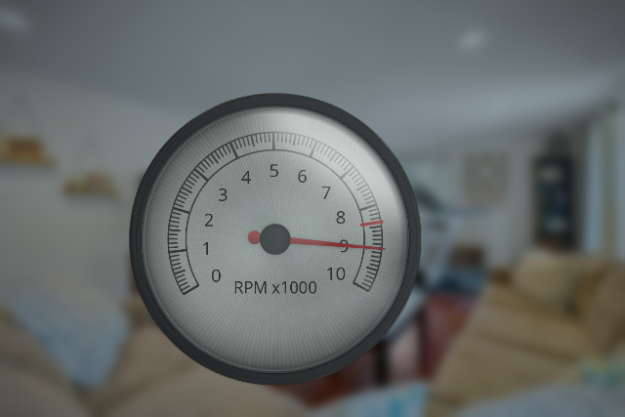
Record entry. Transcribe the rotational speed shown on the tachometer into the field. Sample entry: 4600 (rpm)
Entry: 9000 (rpm)
